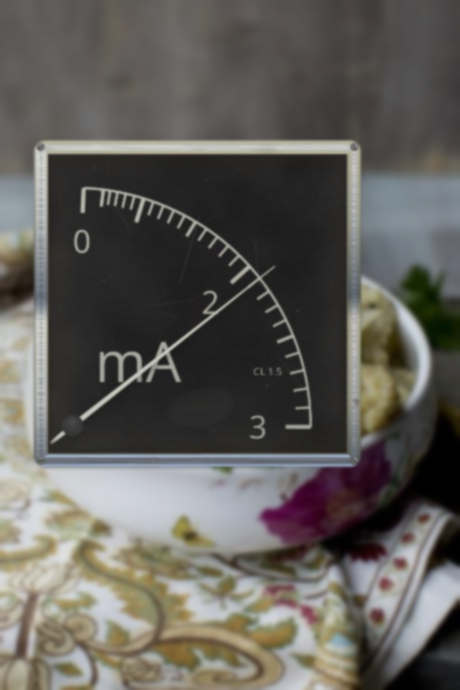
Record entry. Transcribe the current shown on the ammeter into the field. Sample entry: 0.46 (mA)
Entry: 2.1 (mA)
